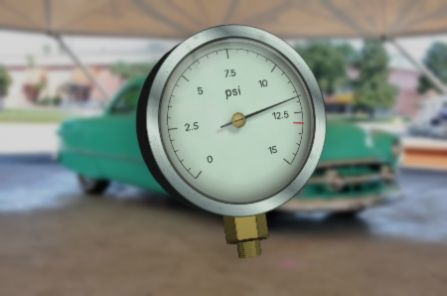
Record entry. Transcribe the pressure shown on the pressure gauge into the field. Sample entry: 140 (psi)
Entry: 11.75 (psi)
